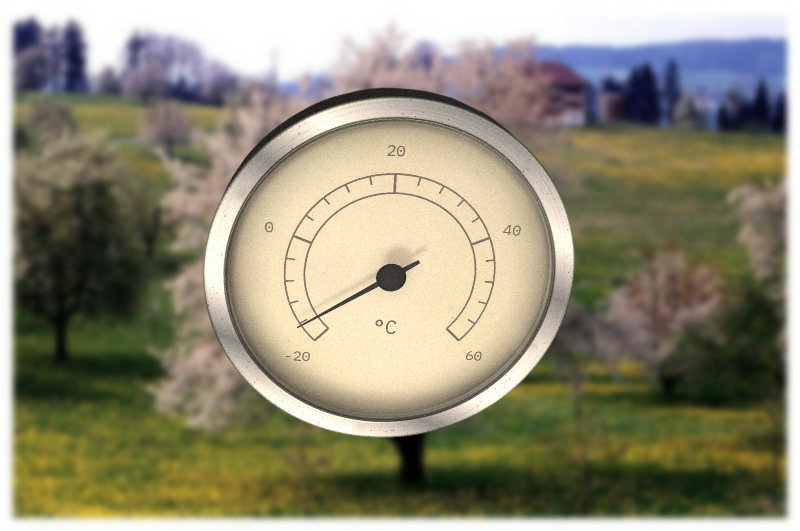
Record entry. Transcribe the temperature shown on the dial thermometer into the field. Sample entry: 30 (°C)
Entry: -16 (°C)
